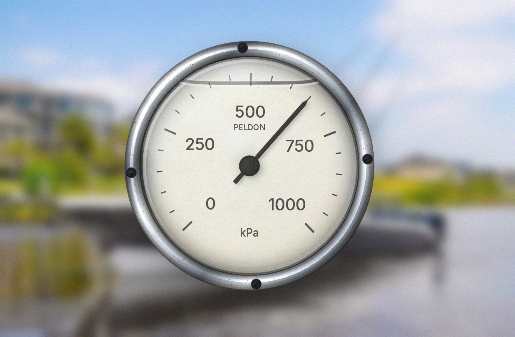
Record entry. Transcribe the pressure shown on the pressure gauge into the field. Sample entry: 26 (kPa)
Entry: 650 (kPa)
